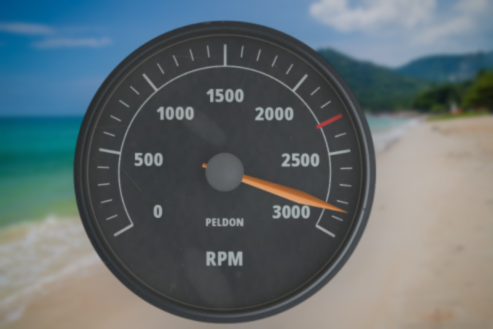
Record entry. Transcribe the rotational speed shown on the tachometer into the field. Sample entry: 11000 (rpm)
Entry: 2850 (rpm)
